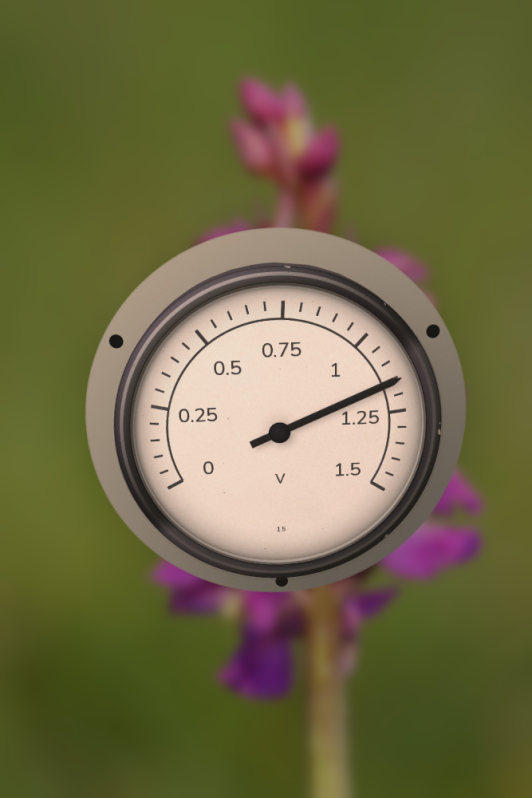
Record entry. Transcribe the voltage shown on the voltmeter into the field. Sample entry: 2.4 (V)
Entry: 1.15 (V)
